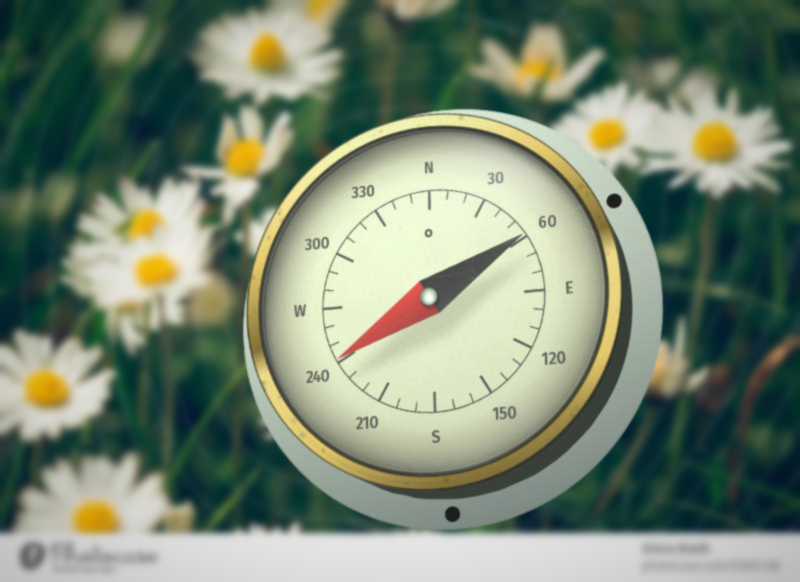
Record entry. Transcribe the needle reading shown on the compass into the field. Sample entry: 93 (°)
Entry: 240 (°)
